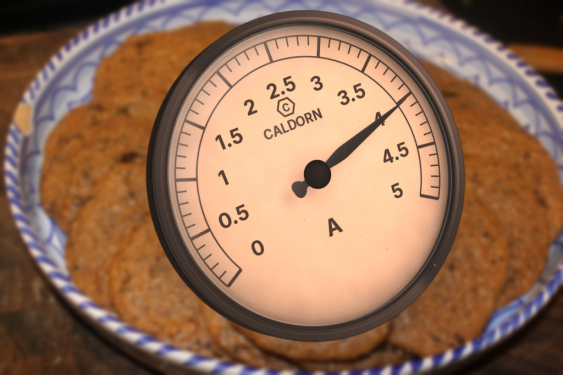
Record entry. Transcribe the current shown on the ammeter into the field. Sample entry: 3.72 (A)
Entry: 4 (A)
